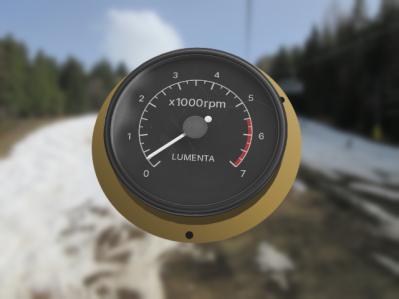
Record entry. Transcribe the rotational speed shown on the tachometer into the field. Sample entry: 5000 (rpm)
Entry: 250 (rpm)
